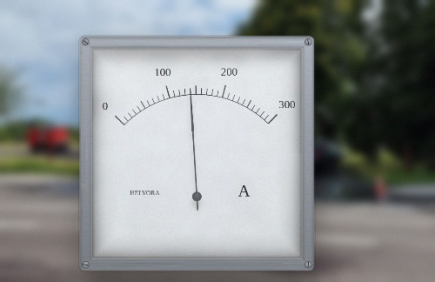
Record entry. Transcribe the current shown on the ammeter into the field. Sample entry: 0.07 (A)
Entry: 140 (A)
